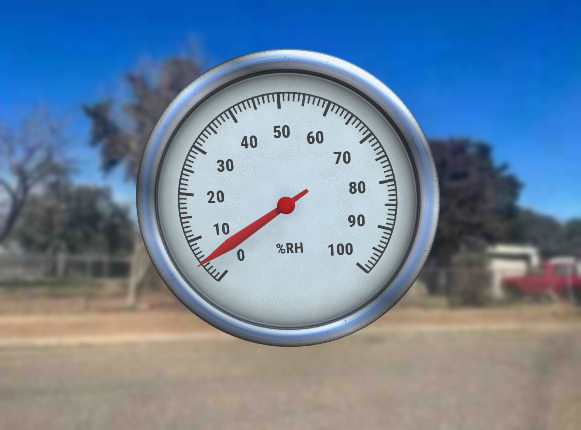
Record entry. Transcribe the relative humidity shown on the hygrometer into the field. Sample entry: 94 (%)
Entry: 5 (%)
